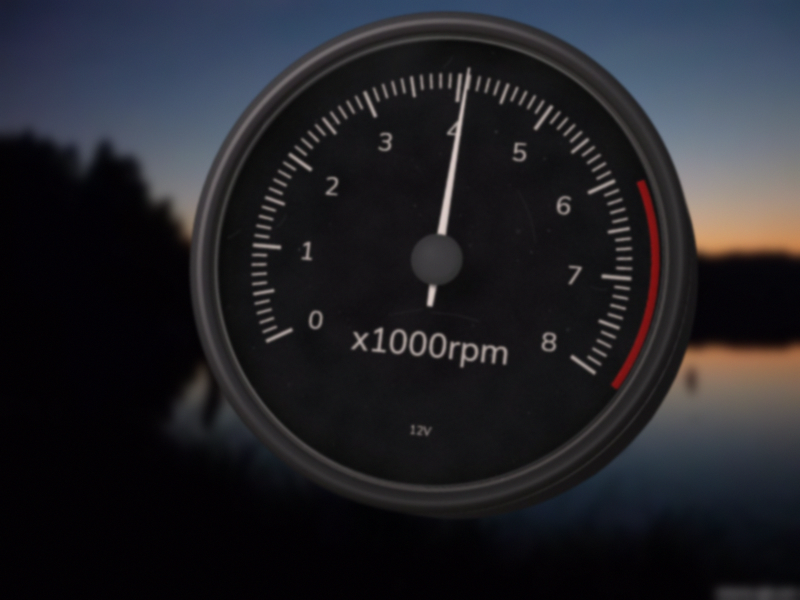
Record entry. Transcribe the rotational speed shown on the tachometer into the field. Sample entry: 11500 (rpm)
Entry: 4100 (rpm)
